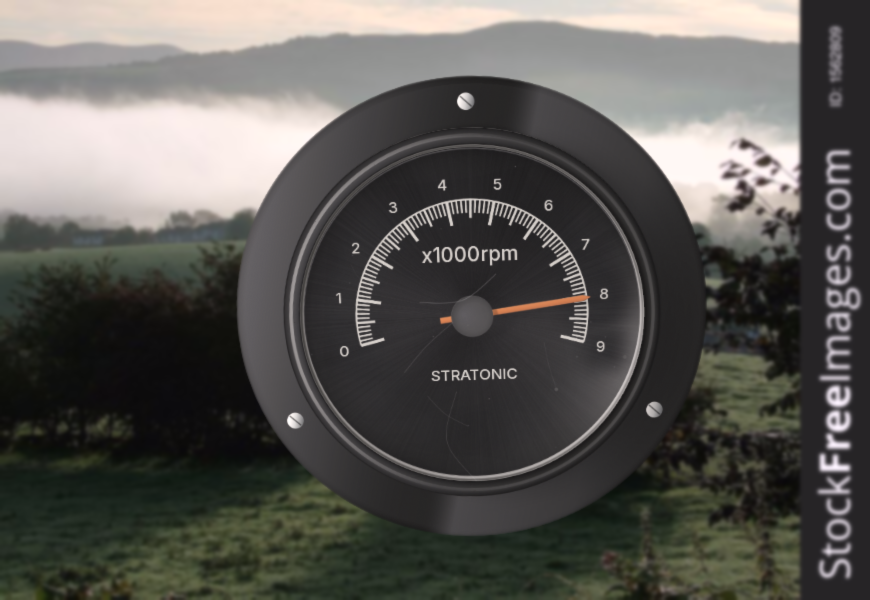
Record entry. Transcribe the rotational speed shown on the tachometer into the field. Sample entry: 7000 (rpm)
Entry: 8000 (rpm)
